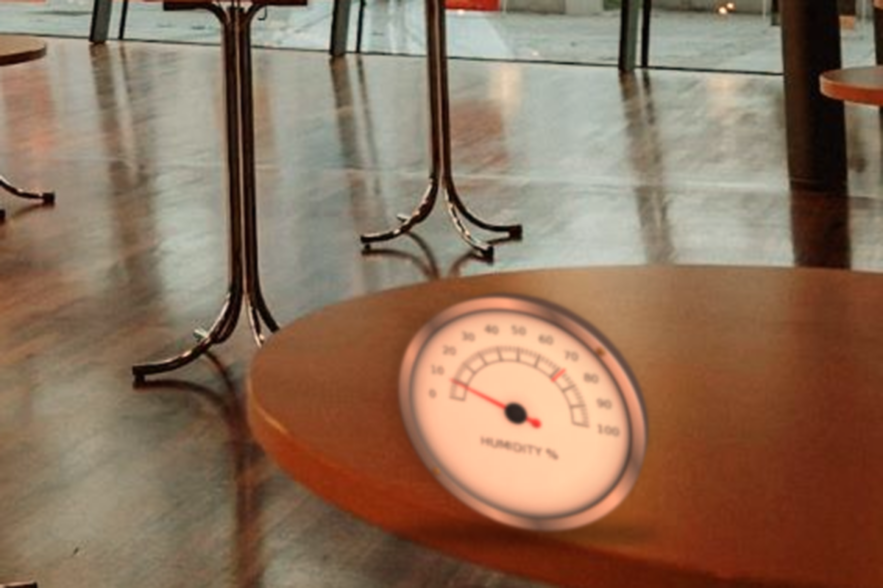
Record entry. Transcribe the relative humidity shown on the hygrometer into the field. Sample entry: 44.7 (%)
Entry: 10 (%)
